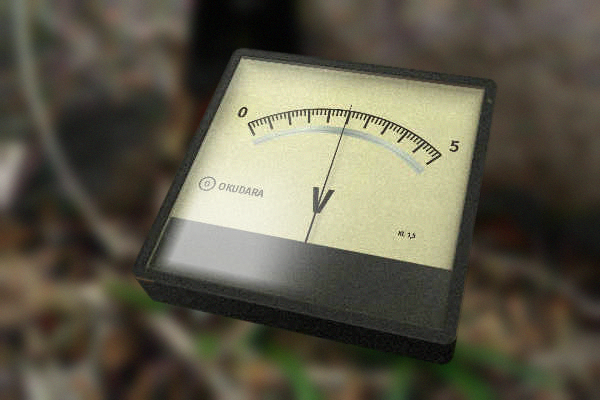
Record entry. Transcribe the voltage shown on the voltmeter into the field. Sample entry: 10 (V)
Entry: 2.5 (V)
